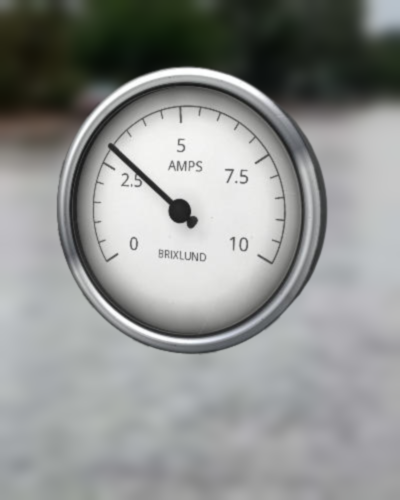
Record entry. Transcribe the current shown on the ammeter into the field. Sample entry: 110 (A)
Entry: 3 (A)
